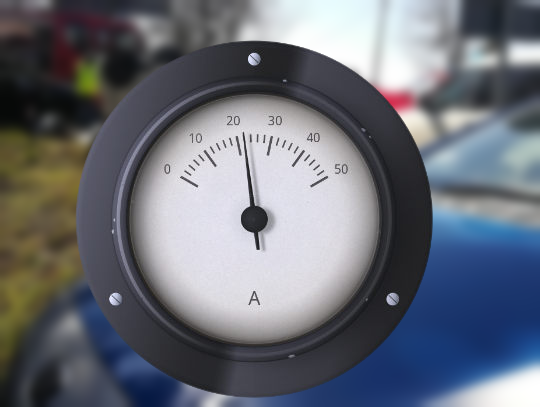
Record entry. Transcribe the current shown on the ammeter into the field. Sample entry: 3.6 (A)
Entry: 22 (A)
